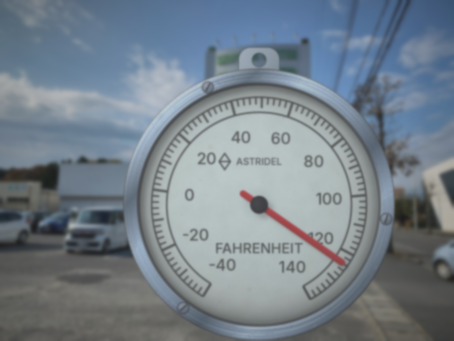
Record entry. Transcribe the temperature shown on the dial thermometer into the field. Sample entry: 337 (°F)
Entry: 124 (°F)
